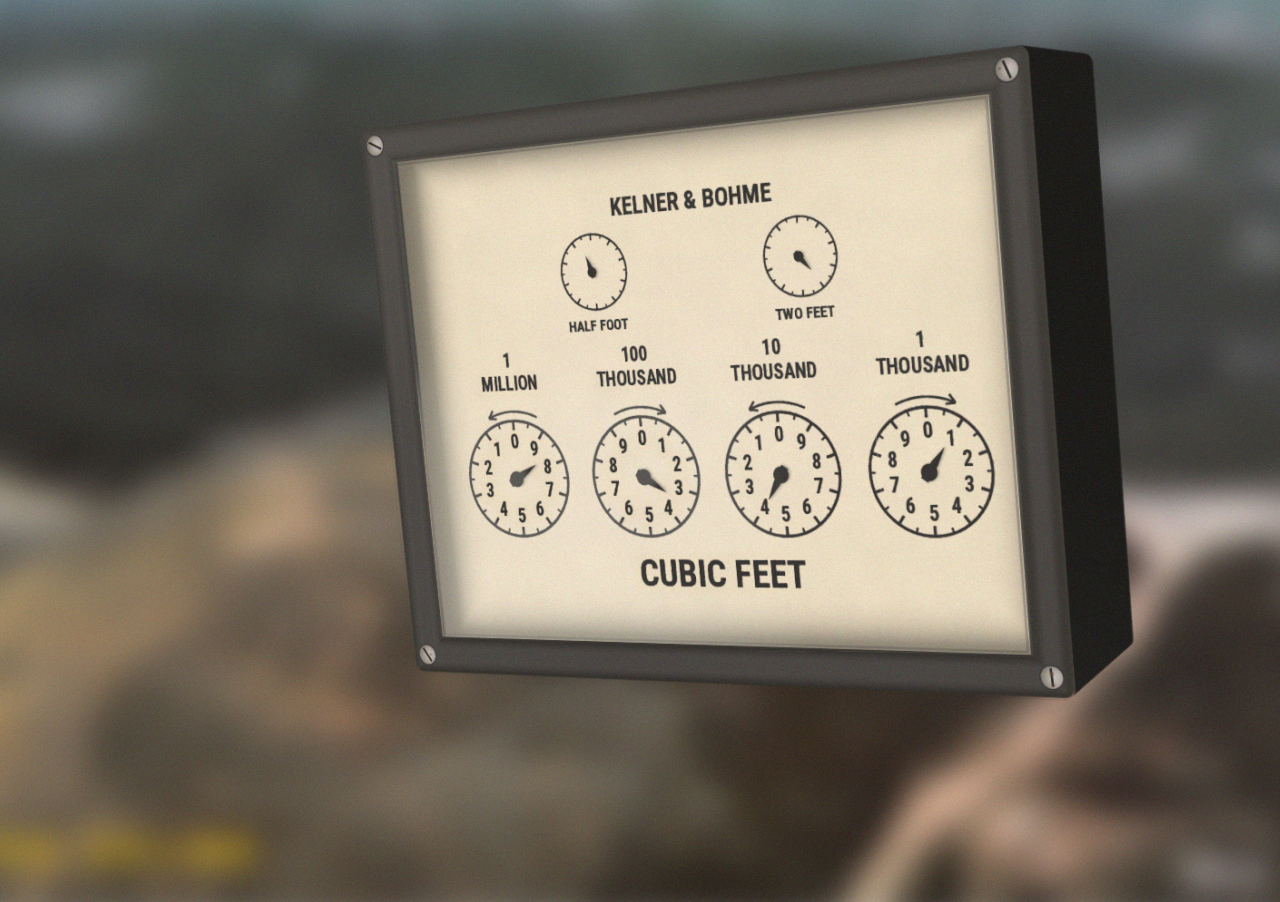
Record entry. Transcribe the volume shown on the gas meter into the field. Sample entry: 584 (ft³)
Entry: 834100 (ft³)
